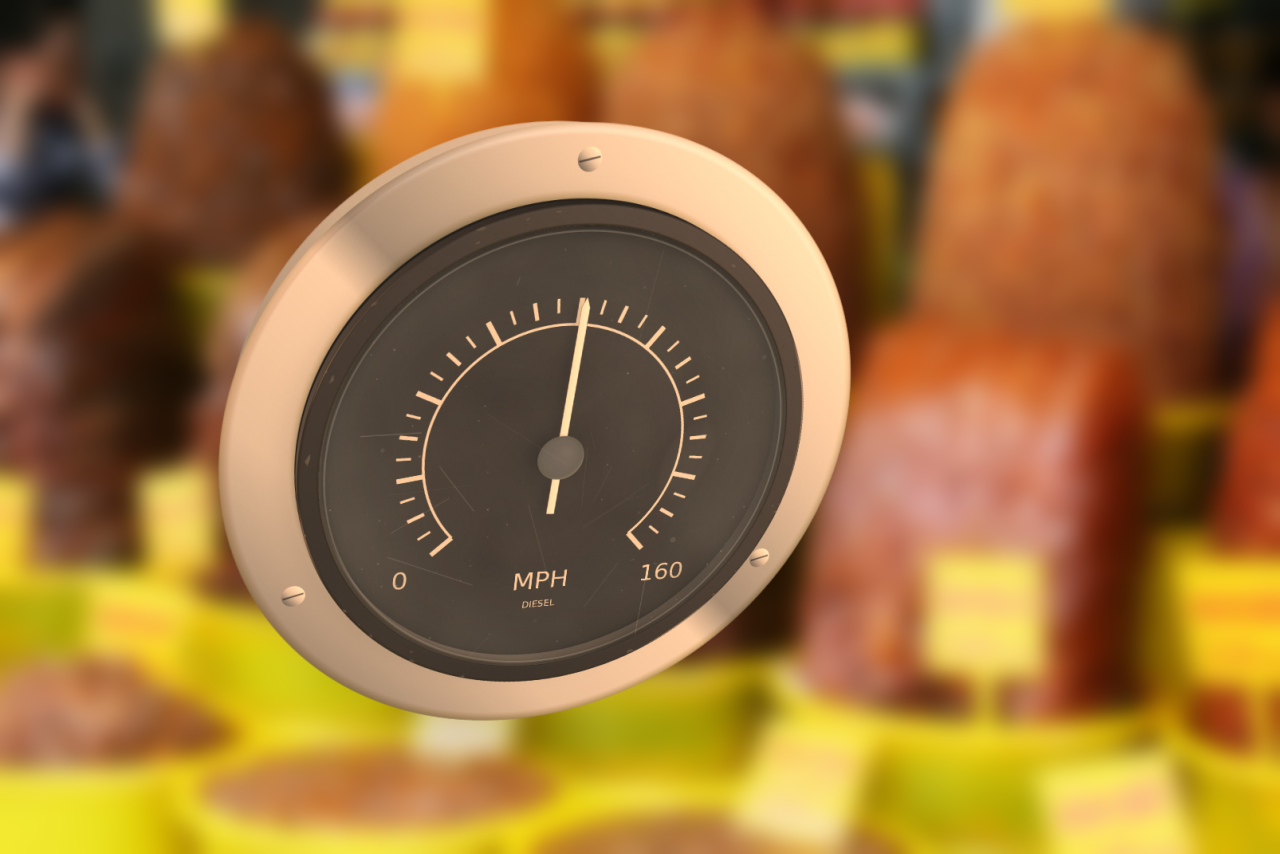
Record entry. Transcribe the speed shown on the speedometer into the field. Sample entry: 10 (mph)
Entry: 80 (mph)
